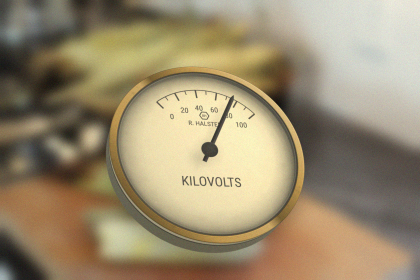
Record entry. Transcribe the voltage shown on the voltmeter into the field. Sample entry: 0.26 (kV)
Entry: 75 (kV)
